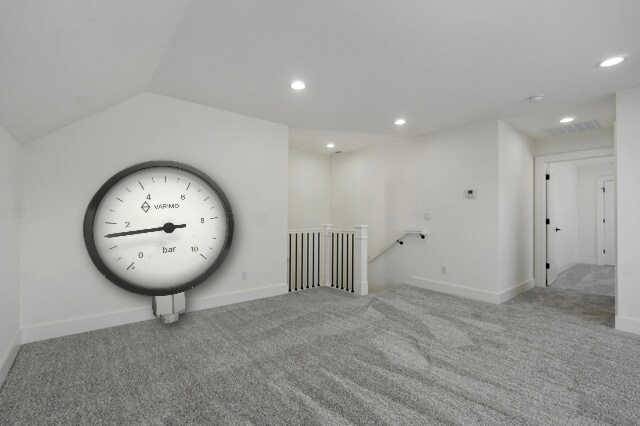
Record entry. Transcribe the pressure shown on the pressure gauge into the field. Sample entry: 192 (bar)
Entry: 1.5 (bar)
